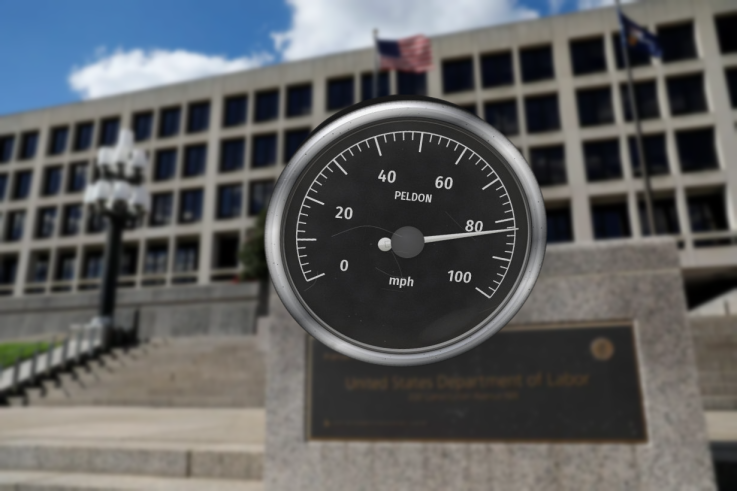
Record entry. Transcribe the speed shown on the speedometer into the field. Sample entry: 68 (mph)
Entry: 82 (mph)
